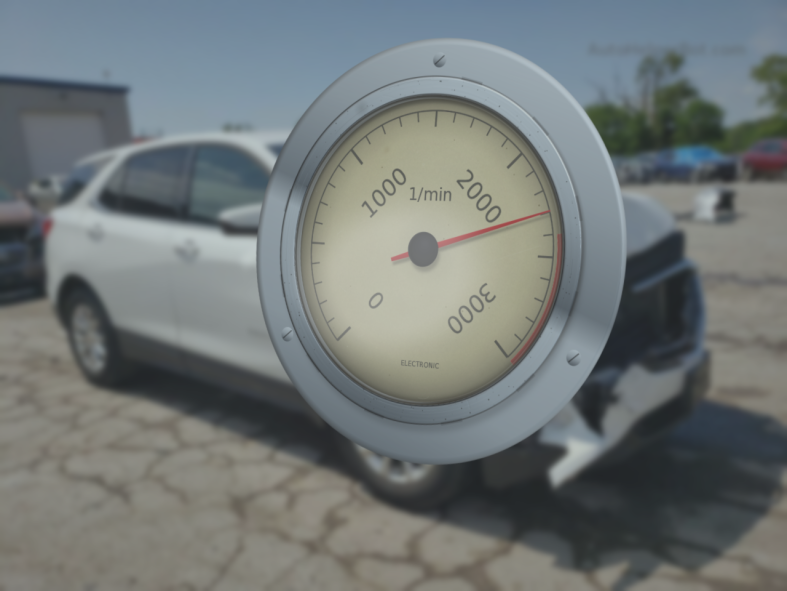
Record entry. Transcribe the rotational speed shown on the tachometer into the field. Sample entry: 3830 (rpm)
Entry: 2300 (rpm)
